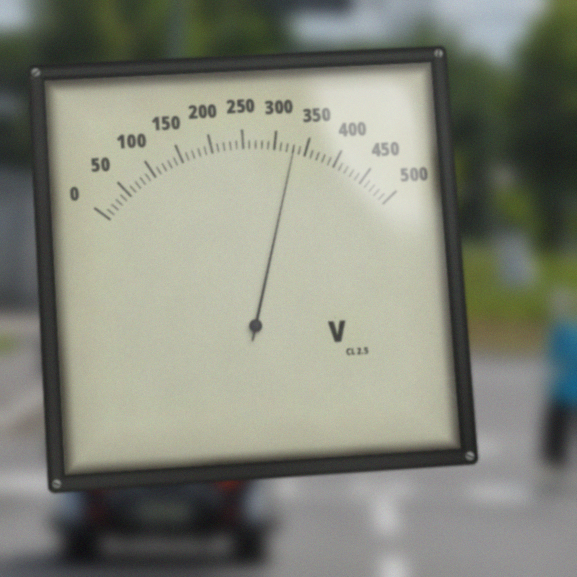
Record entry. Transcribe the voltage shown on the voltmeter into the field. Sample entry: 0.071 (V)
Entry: 330 (V)
